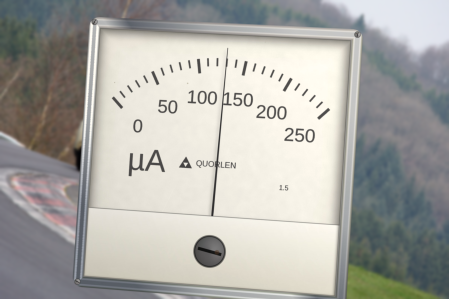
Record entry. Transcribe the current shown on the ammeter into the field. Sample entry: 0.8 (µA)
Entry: 130 (µA)
